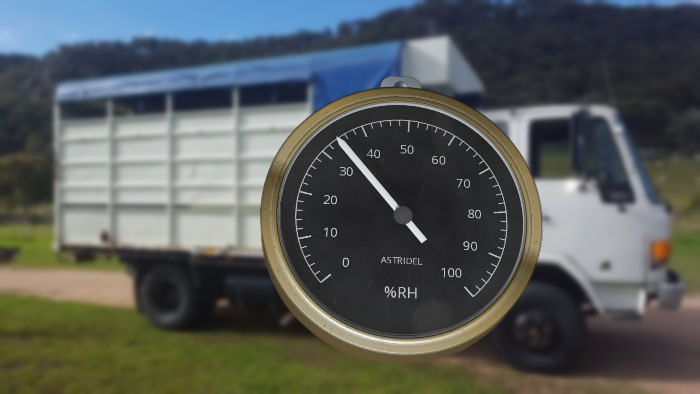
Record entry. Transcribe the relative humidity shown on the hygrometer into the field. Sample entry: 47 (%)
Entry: 34 (%)
